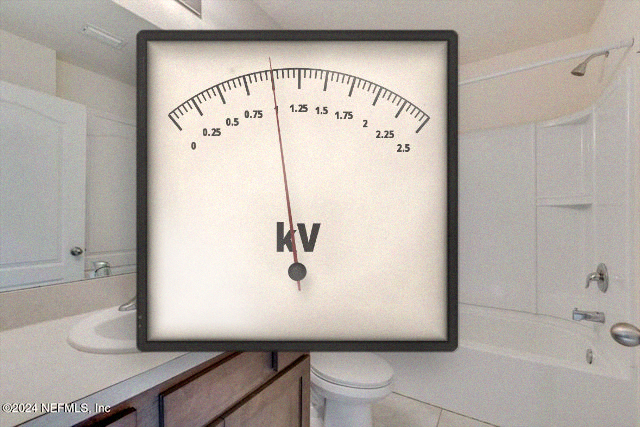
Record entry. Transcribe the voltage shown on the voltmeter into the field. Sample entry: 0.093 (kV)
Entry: 1 (kV)
